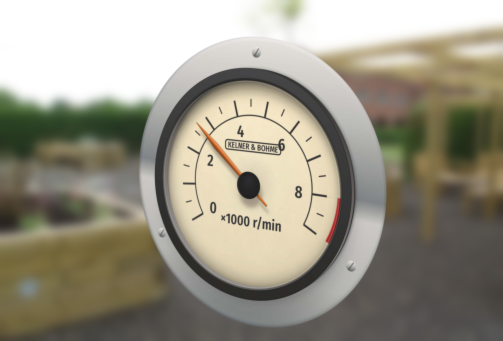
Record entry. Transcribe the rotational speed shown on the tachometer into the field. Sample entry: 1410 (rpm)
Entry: 2750 (rpm)
